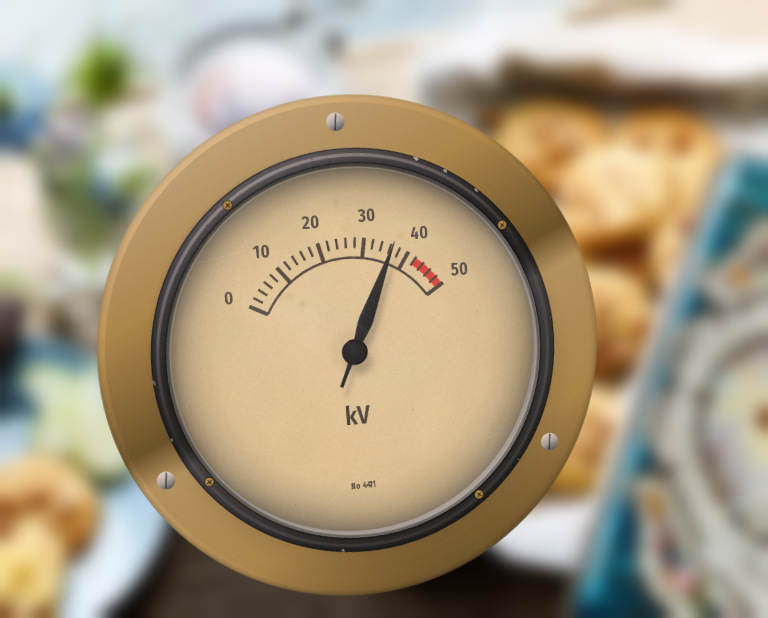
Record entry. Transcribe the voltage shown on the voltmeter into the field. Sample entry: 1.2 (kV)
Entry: 36 (kV)
